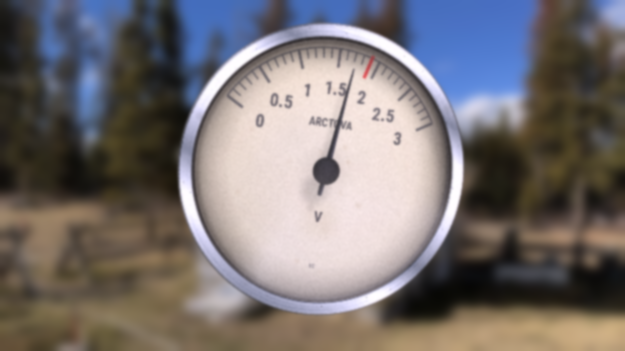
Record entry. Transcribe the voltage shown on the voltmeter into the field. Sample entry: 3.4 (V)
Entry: 1.7 (V)
